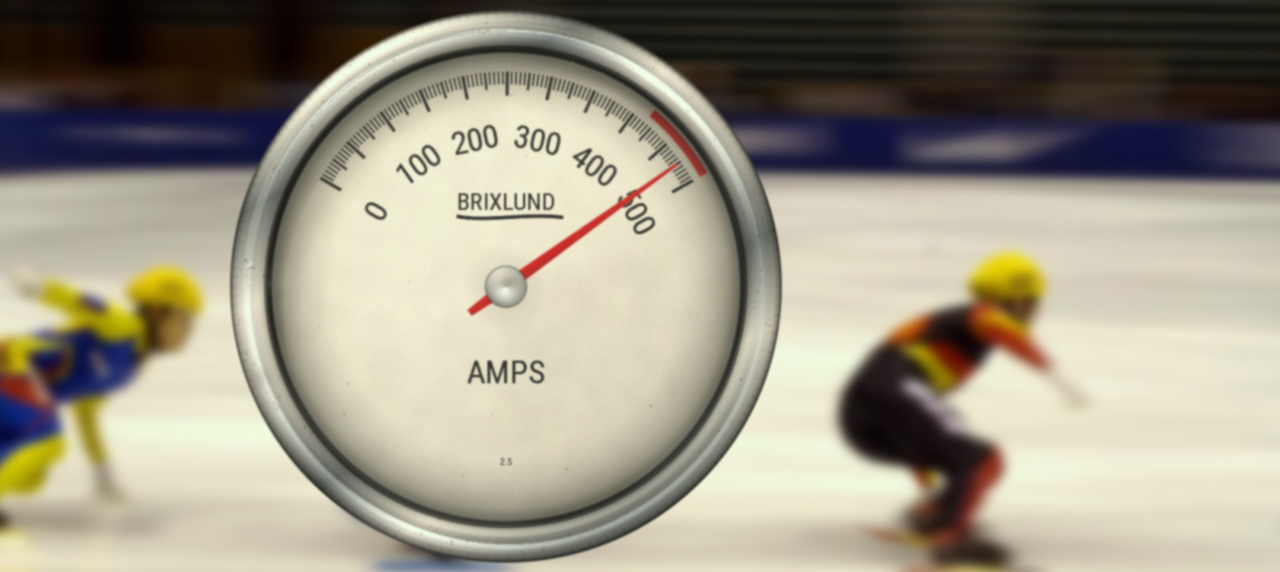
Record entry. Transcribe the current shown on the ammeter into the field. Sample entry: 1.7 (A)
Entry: 475 (A)
